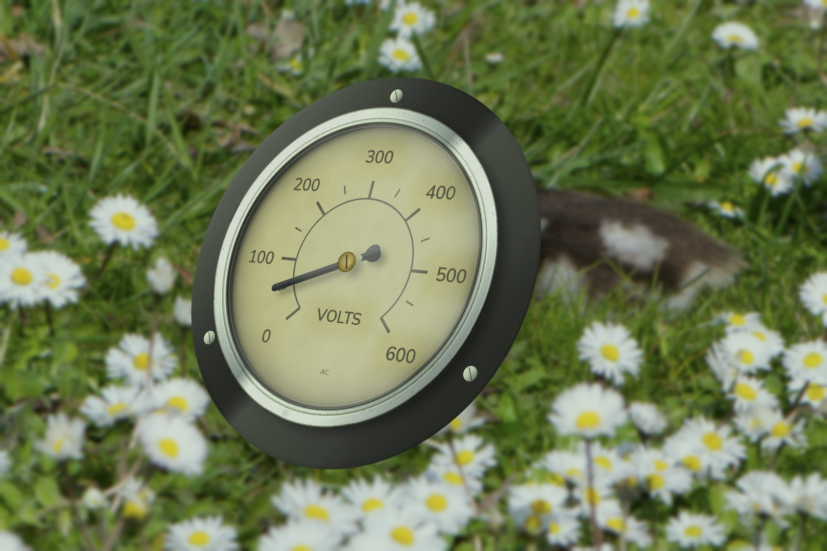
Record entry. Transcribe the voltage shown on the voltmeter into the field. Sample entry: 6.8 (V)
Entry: 50 (V)
